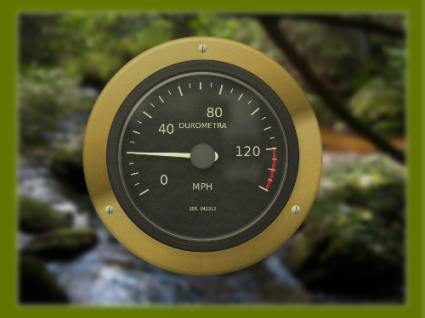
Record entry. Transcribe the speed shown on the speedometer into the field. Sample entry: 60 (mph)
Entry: 20 (mph)
